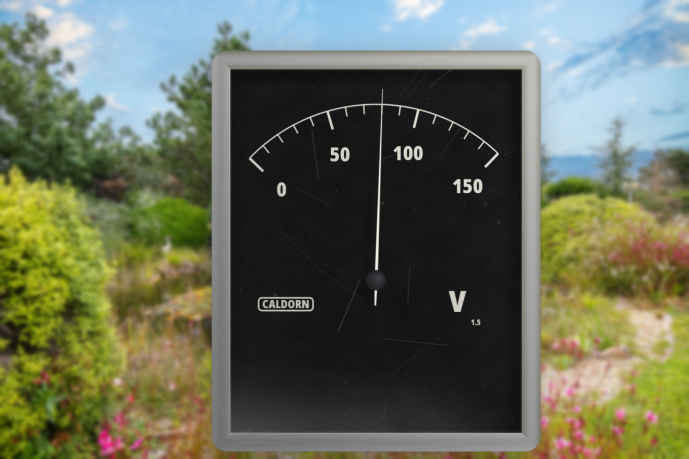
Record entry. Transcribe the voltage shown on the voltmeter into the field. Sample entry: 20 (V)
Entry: 80 (V)
